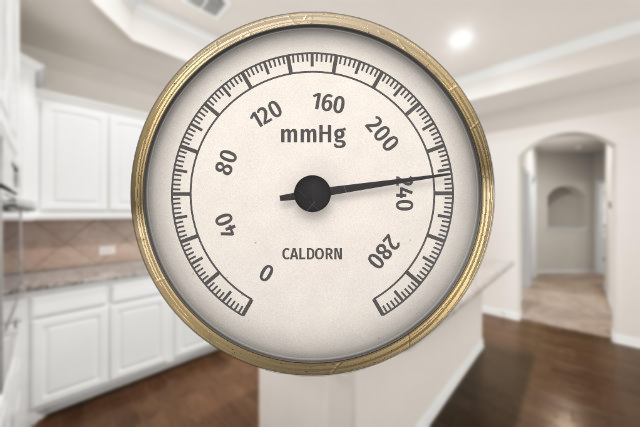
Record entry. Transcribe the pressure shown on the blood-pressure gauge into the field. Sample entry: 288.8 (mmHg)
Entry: 232 (mmHg)
